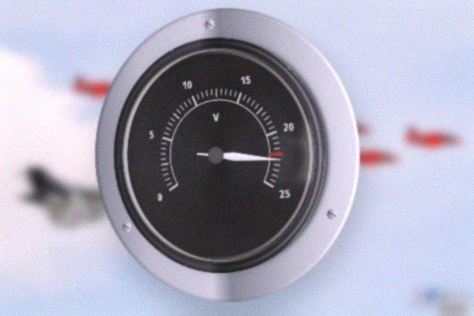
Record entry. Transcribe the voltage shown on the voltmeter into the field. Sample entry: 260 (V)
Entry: 22.5 (V)
